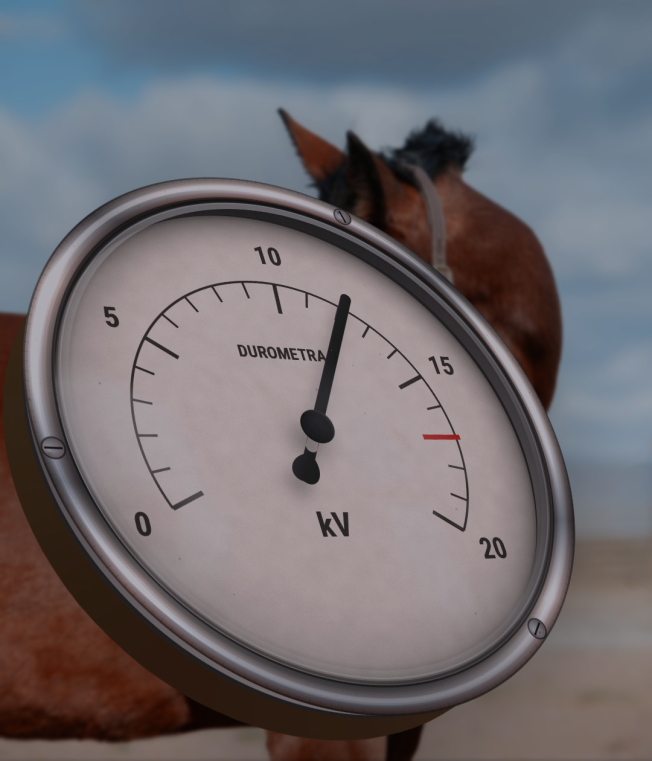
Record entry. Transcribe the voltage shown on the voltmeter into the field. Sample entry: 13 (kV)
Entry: 12 (kV)
